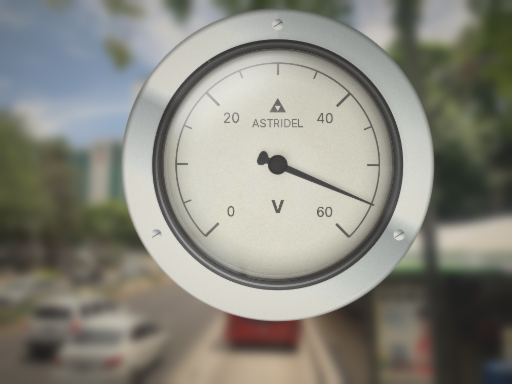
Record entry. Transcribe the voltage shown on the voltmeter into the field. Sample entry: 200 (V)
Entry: 55 (V)
